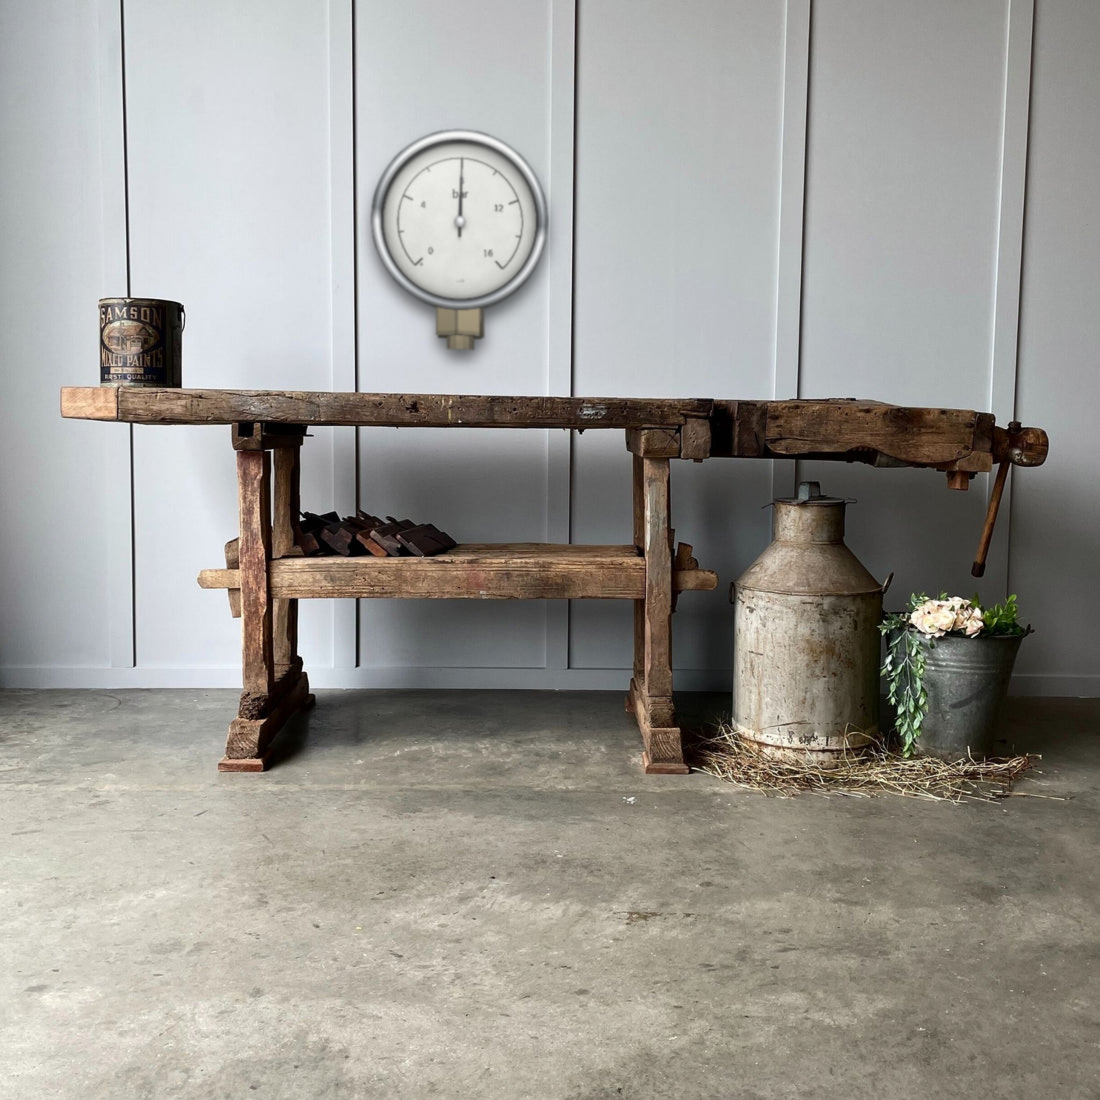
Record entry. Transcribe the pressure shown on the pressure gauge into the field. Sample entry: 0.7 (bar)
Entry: 8 (bar)
